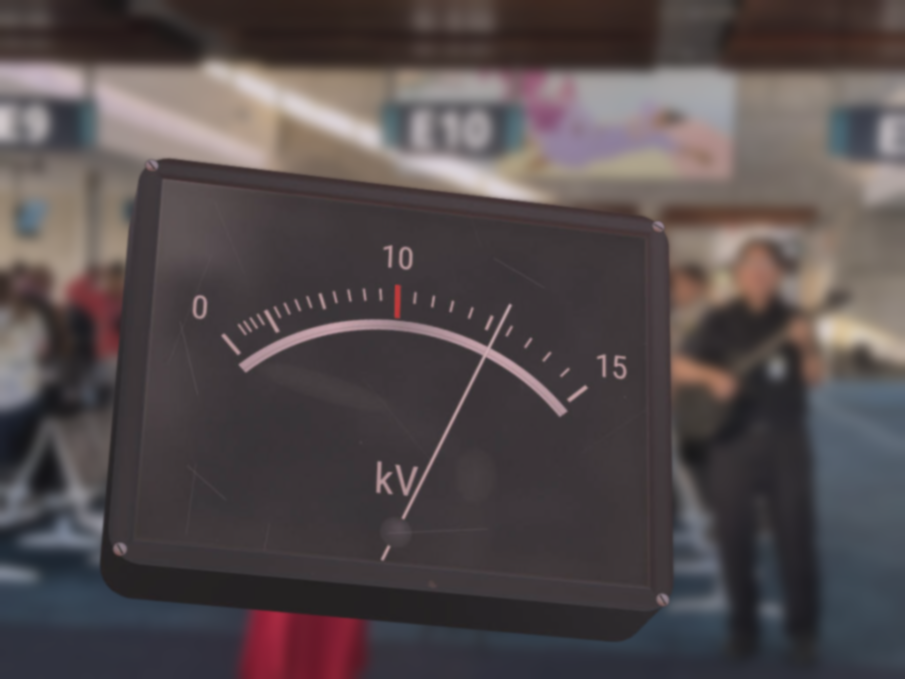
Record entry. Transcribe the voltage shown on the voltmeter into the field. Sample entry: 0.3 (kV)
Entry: 12.75 (kV)
